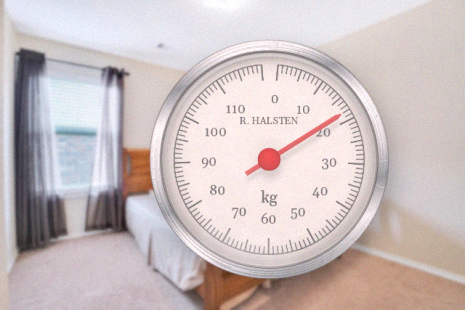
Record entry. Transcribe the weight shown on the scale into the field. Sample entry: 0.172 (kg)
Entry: 18 (kg)
